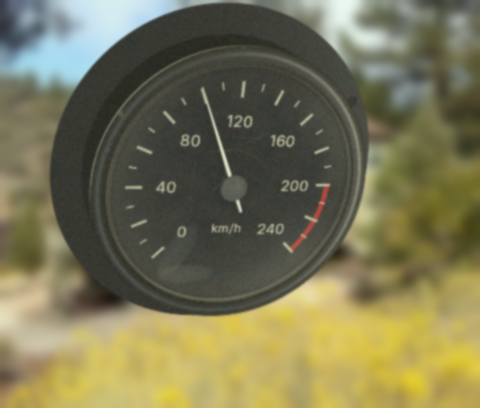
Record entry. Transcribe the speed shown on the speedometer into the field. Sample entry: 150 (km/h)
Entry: 100 (km/h)
